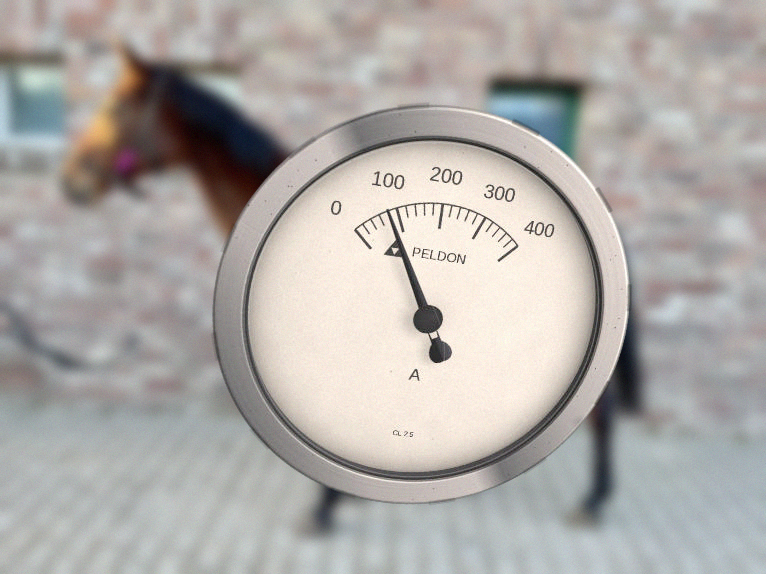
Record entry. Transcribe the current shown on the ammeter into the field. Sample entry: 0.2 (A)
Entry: 80 (A)
